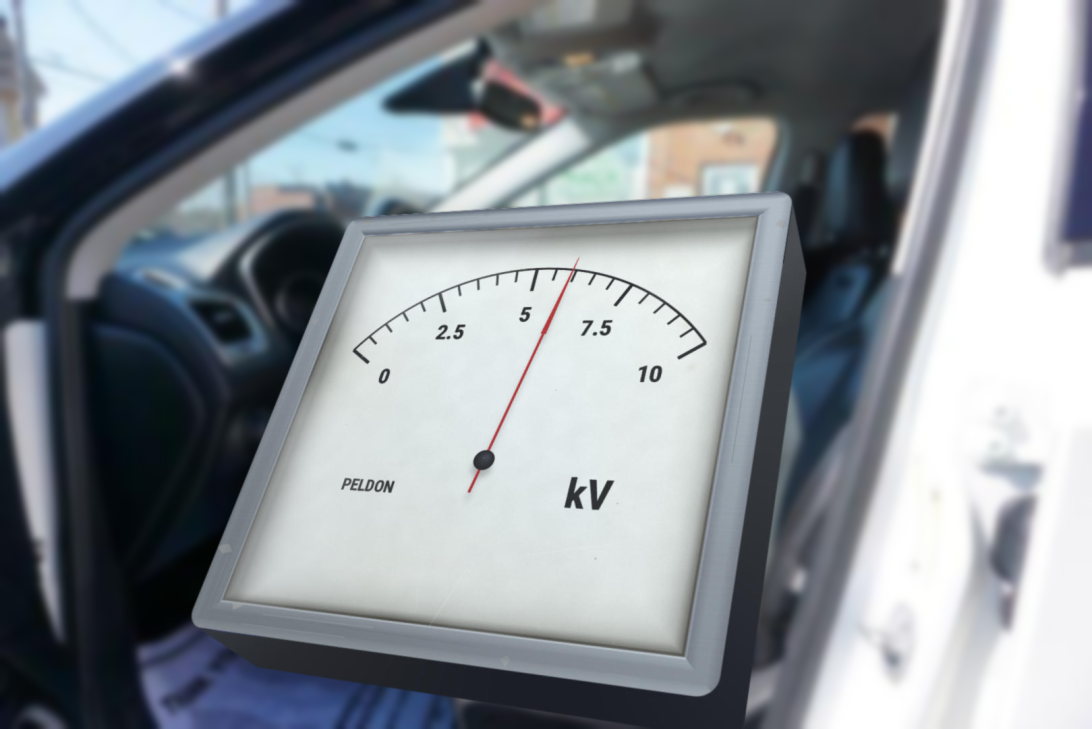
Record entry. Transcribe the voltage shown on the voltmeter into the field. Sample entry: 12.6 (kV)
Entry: 6 (kV)
